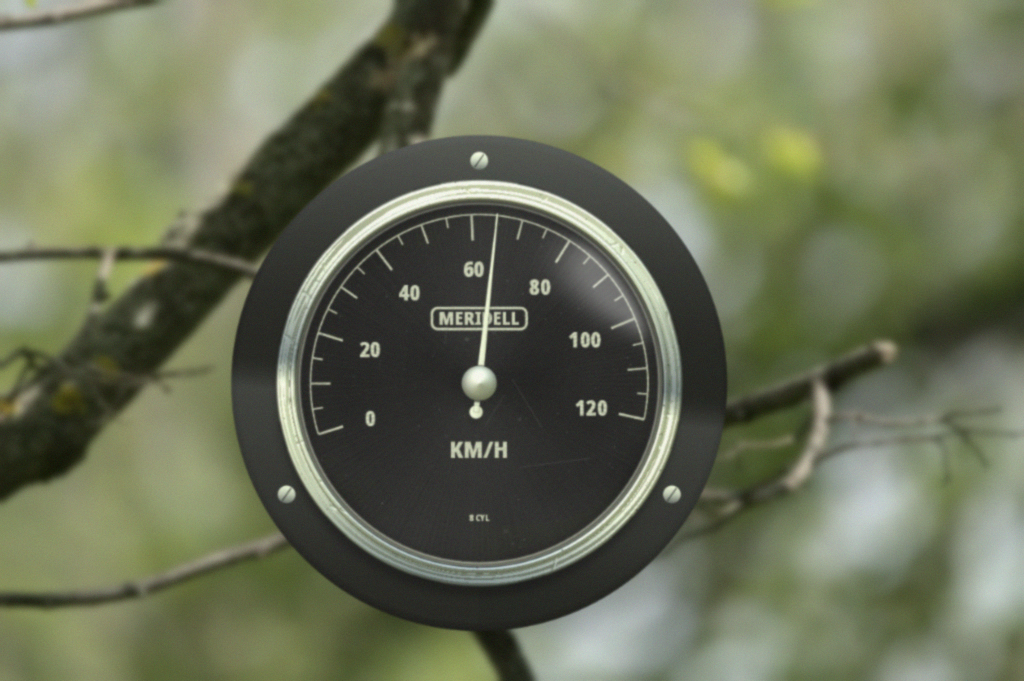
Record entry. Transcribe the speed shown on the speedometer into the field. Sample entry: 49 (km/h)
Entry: 65 (km/h)
